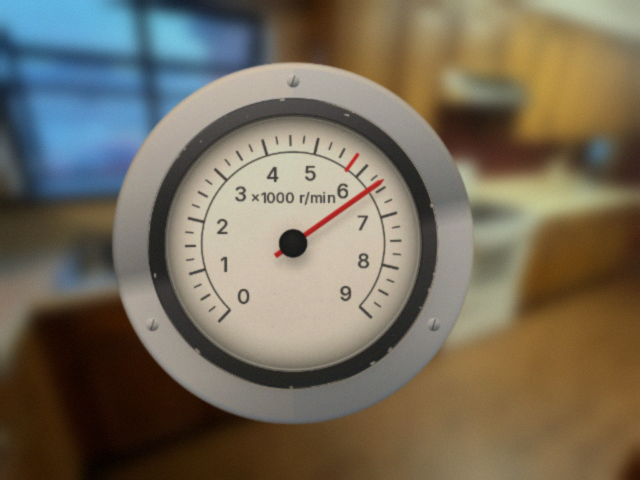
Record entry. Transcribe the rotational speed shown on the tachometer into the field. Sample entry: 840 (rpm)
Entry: 6375 (rpm)
